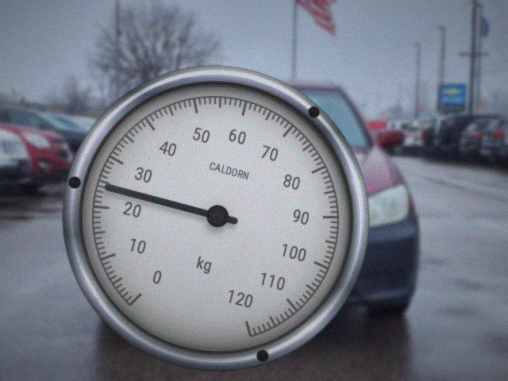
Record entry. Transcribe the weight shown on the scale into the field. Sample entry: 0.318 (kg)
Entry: 24 (kg)
